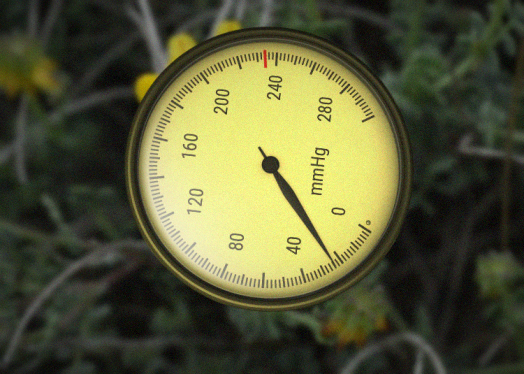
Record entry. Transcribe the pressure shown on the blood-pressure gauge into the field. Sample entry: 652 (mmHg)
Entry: 24 (mmHg)
